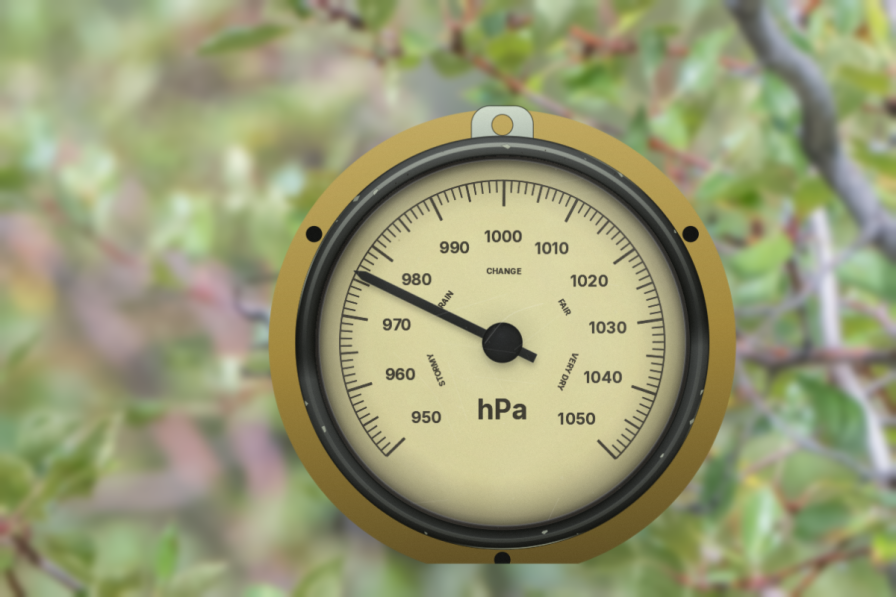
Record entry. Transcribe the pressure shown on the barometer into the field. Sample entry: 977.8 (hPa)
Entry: 976 (hPa)
